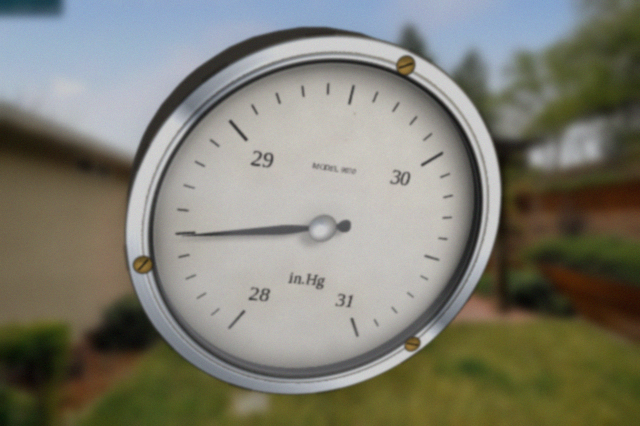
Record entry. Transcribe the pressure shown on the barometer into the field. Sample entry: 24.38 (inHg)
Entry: 28.5 (inHg)
